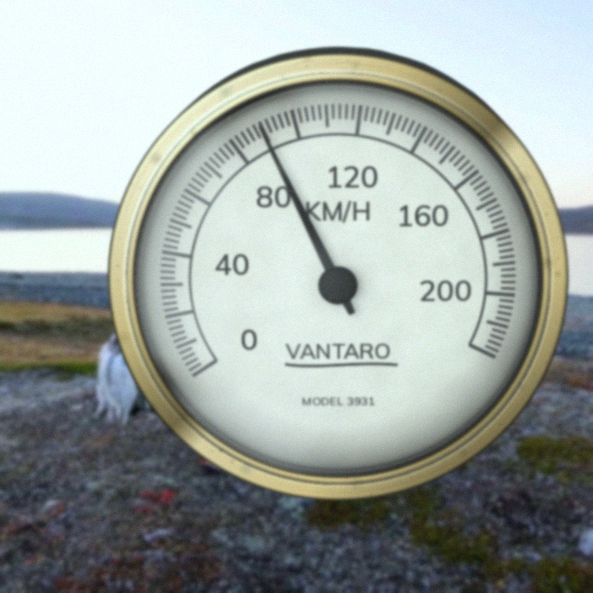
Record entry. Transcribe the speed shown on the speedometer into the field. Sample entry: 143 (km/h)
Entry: 90 (km/h)
